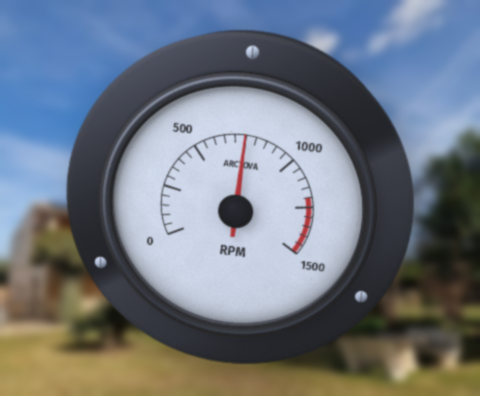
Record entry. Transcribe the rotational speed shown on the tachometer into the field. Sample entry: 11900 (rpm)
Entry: 750 (rpm)
